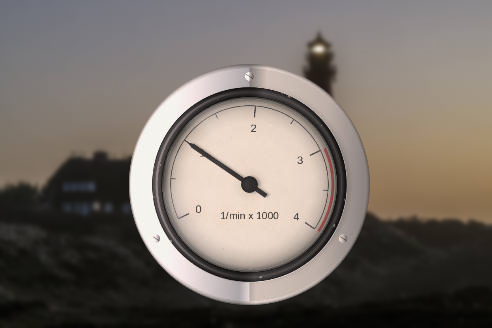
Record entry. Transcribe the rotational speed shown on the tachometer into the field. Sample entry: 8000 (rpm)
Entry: 1000 (rpm)
